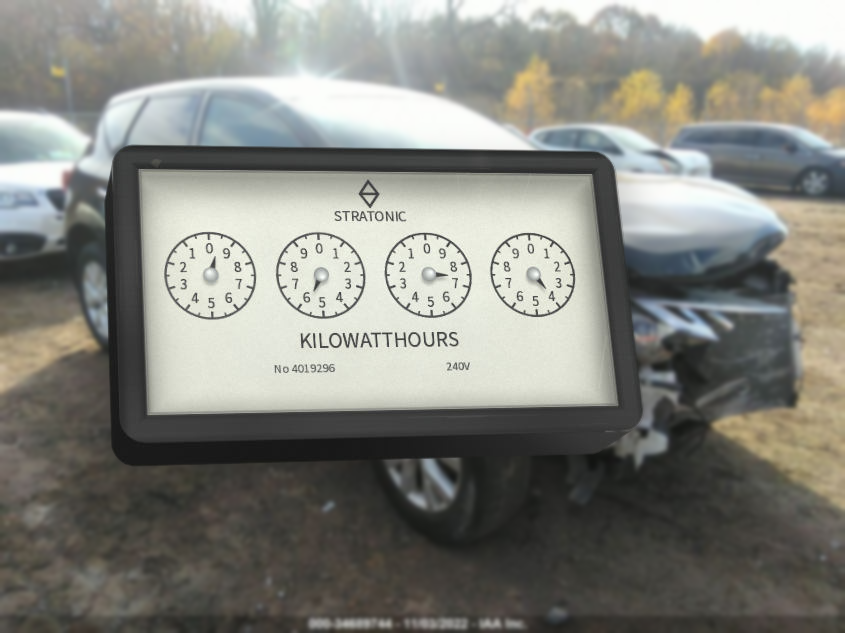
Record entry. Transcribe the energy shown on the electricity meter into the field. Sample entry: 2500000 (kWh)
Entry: 9574 (kWh)
